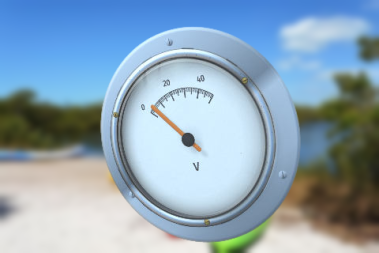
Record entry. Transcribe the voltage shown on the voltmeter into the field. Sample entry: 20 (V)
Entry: 5 (V)
